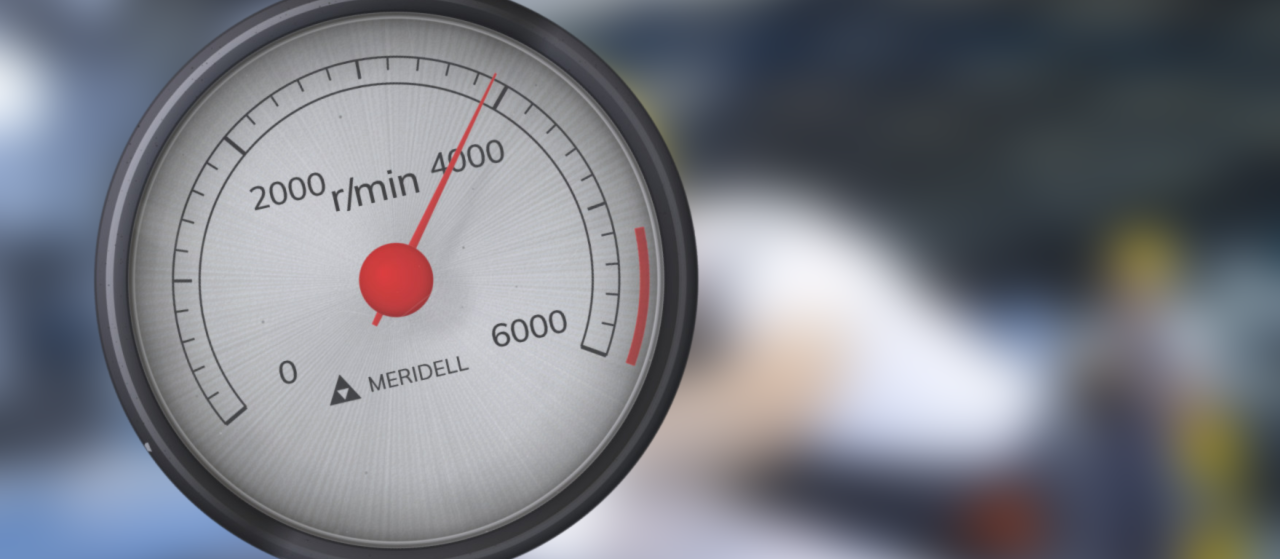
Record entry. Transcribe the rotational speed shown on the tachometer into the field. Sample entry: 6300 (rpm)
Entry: 3900 (rpm)
